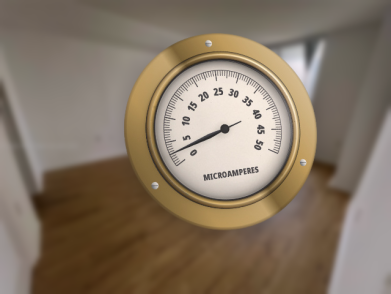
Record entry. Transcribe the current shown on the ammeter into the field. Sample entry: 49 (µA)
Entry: 2.5 (µA)
